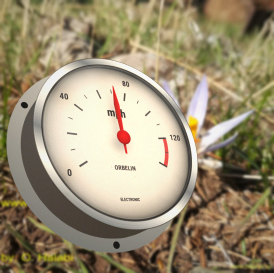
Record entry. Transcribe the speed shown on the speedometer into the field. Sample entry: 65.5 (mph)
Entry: 70 (mph)
